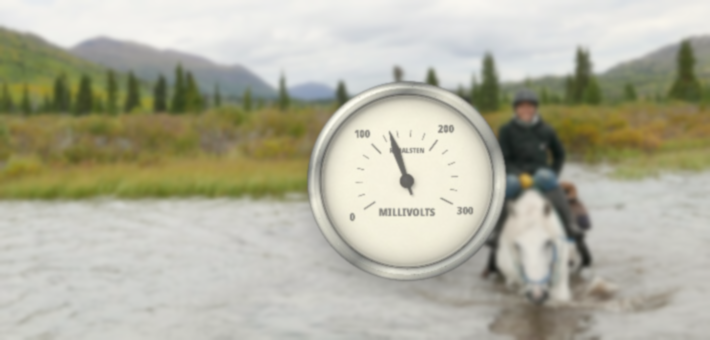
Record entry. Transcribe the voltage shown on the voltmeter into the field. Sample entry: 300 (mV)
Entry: 130 (mV)
